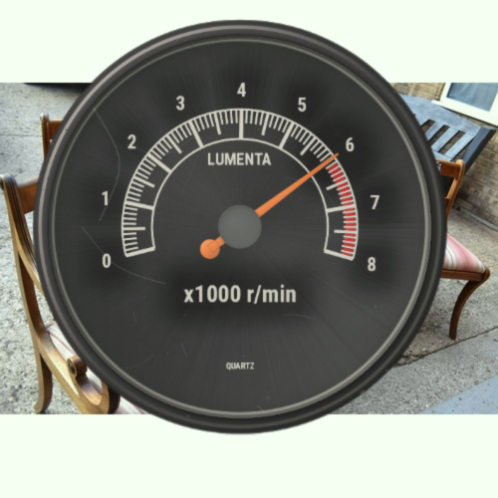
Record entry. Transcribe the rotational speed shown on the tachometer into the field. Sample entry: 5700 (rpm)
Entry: 6000 (rpm)
